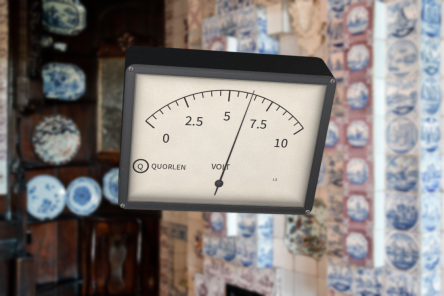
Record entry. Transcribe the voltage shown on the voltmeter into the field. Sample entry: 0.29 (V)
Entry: 6.25 (V)
